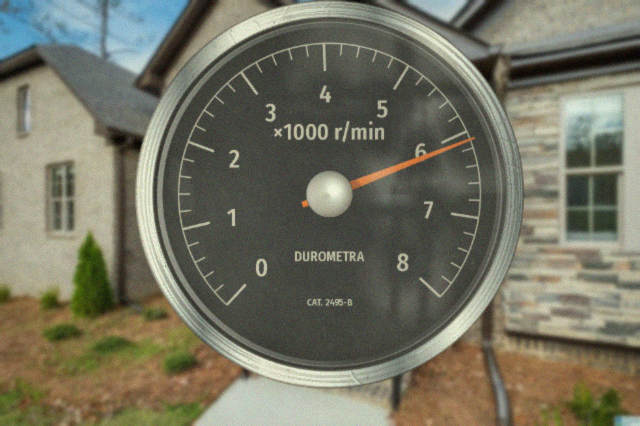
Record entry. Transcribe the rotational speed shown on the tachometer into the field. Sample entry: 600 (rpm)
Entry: 6100 (rpm)
